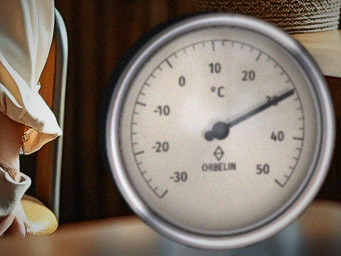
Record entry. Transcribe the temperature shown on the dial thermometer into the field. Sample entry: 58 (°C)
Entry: 30 (°C)
